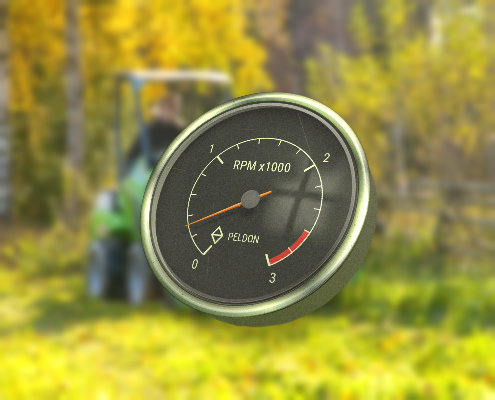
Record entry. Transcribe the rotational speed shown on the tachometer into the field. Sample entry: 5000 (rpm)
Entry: 300 (rpm)
